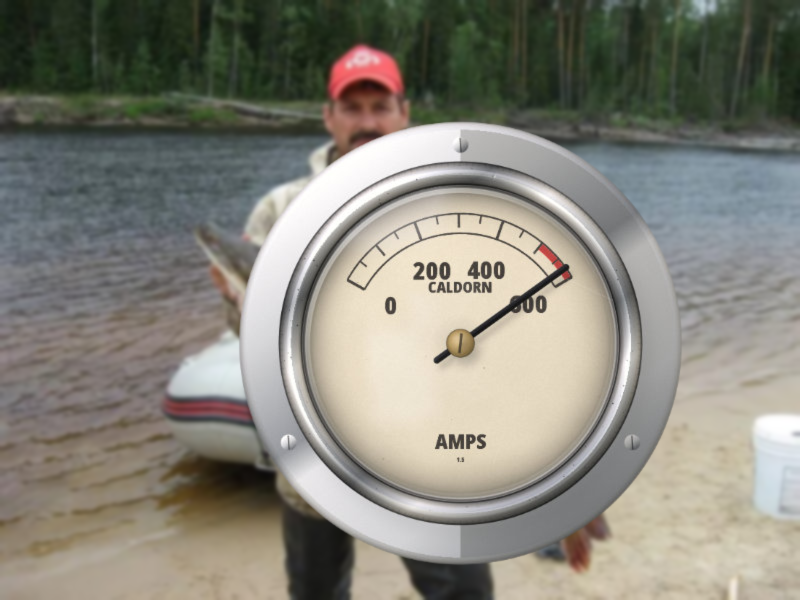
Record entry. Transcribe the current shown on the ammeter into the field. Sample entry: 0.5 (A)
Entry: 575 (A)
